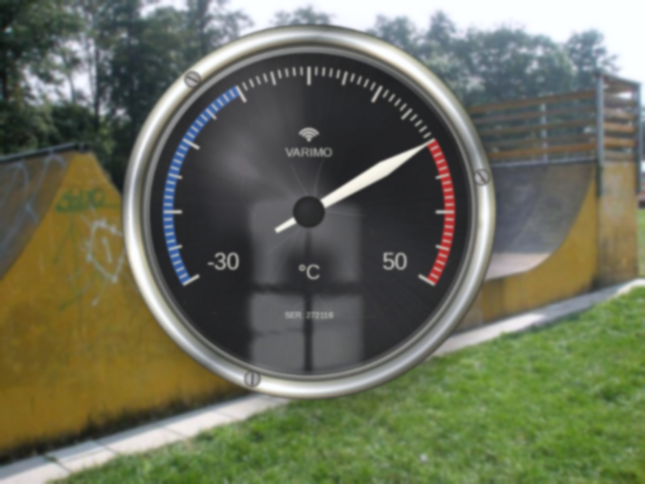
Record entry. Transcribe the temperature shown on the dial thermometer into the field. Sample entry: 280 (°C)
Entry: 30 (°C)
